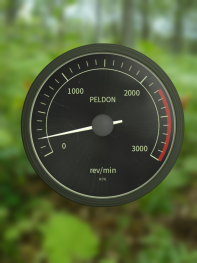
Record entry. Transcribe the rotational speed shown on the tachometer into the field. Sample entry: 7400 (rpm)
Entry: 200 (rpm)
